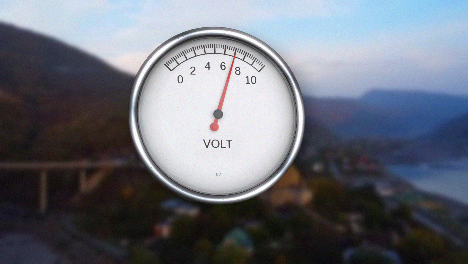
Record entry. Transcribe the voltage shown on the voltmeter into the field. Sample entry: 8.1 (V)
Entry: 7 (V)
